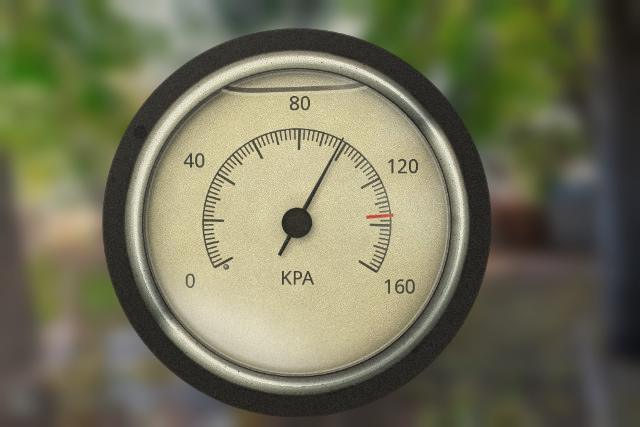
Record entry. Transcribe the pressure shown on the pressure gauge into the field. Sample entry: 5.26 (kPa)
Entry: 98 (kPa)
